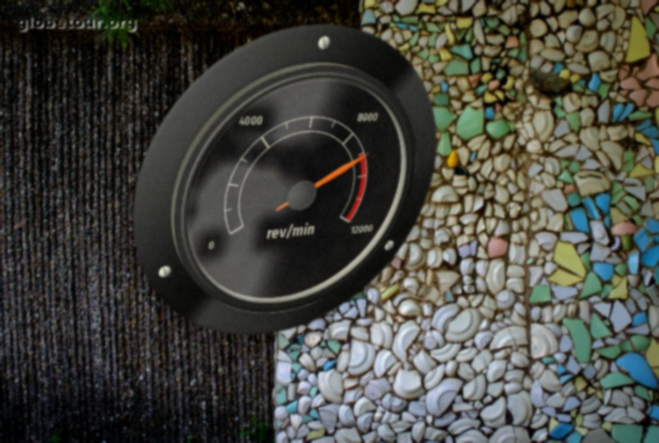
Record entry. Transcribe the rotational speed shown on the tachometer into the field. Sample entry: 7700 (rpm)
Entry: 9000 (rpm)
